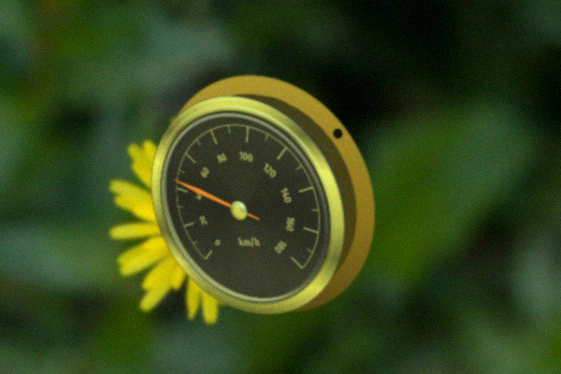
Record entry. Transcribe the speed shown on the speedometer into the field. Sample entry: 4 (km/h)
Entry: 45 (km/h)
